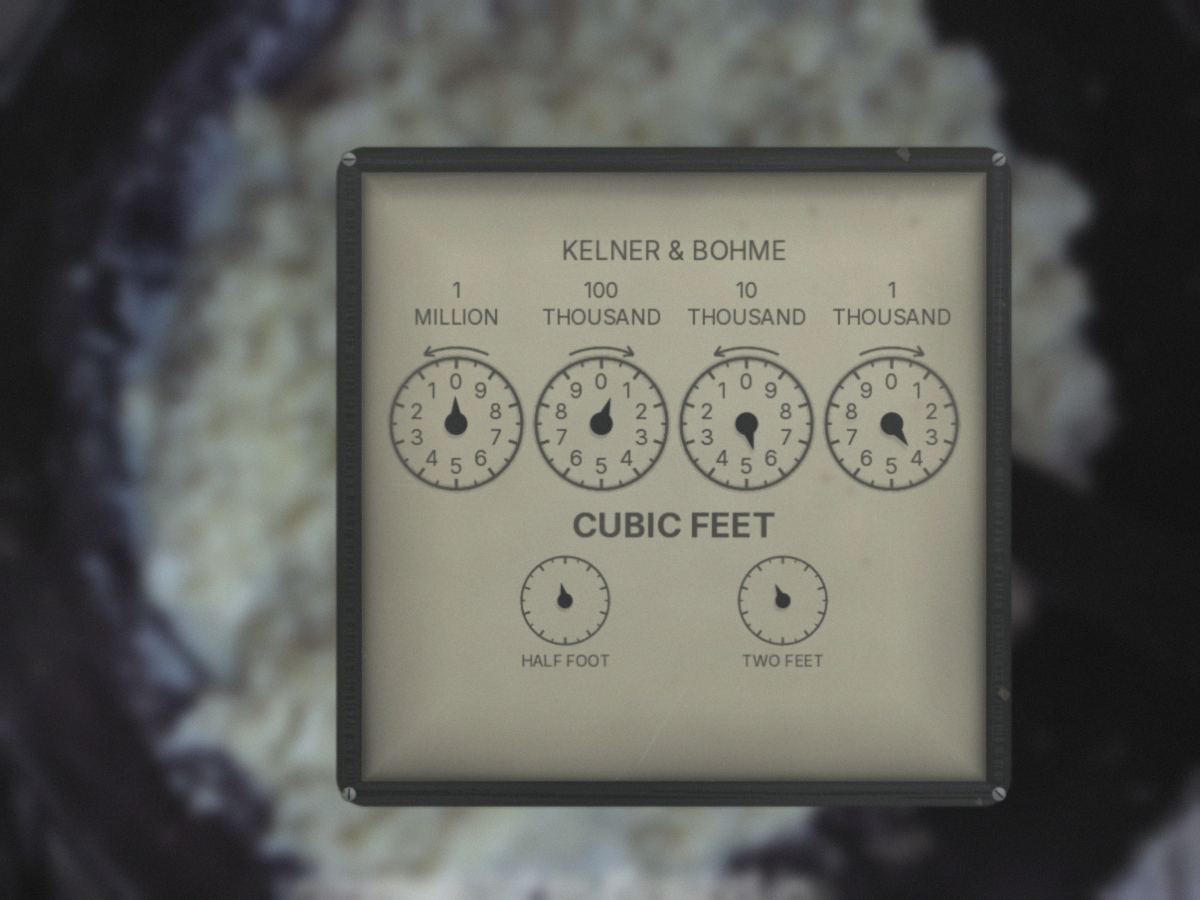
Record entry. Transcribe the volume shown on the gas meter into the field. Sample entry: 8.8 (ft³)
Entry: 5400 (ft³)
